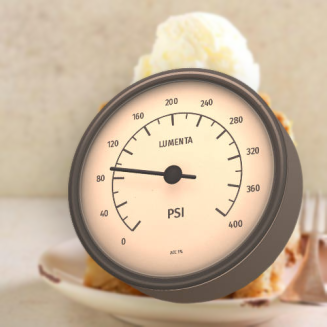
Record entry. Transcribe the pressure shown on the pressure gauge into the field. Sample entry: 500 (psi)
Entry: 90 (psi)
